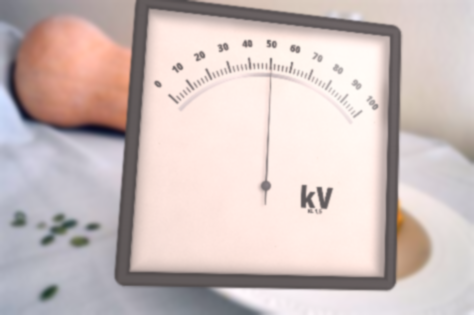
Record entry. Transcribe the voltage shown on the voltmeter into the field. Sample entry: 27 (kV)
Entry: 50 (kV)
